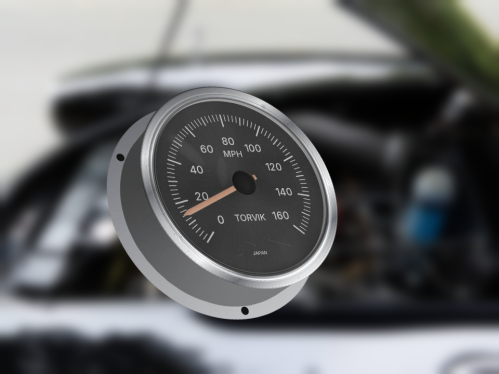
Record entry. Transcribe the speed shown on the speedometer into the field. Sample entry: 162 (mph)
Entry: 14 (mph)
